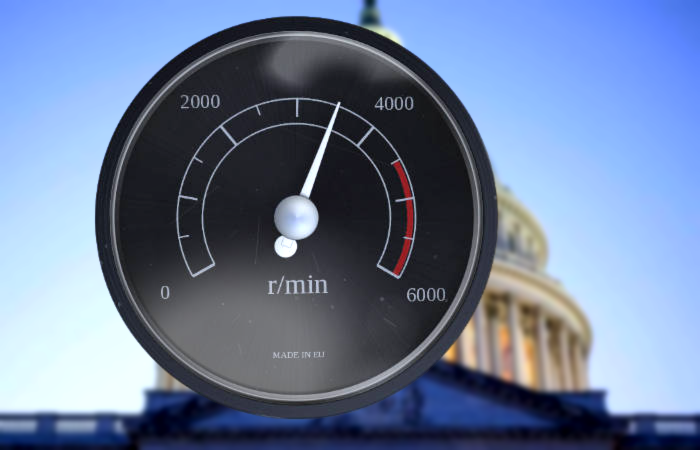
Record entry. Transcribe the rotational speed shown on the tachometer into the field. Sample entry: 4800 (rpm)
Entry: 3500 (rpm)
